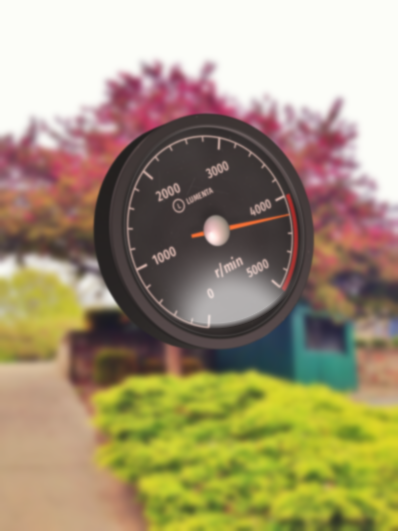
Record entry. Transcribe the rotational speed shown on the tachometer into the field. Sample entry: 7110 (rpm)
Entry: 4200 (rpm)
